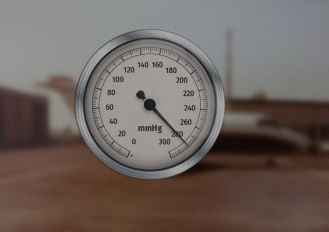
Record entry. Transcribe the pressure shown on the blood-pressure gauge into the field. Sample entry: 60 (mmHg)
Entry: 280 (mmHg)
